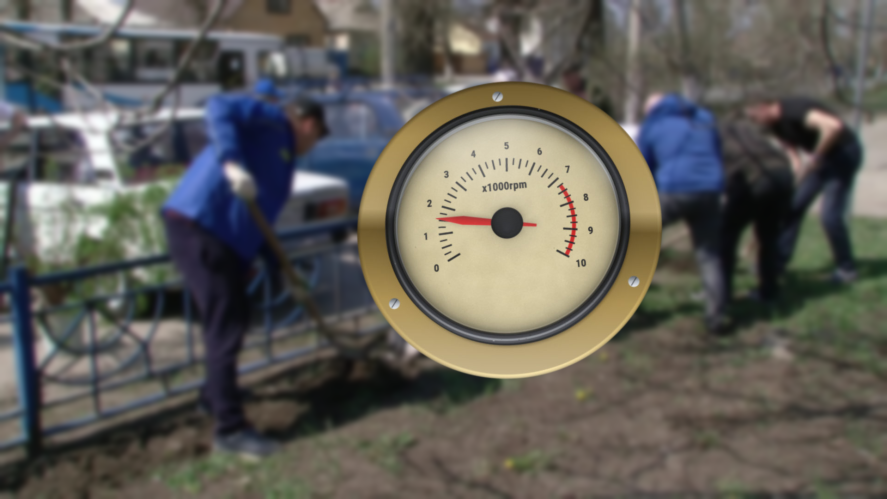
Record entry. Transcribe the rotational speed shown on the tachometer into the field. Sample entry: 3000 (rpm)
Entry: 1500 (rpm)
